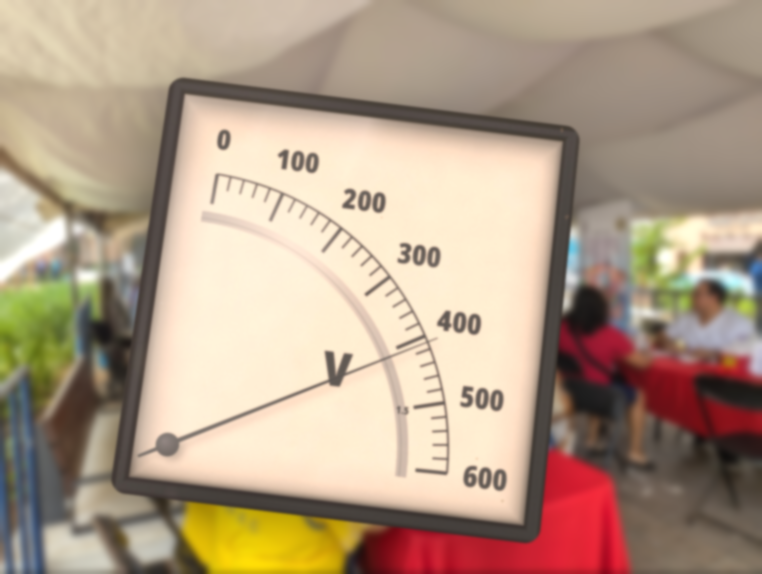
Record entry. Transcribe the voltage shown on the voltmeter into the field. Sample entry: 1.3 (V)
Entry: 410 (V)
